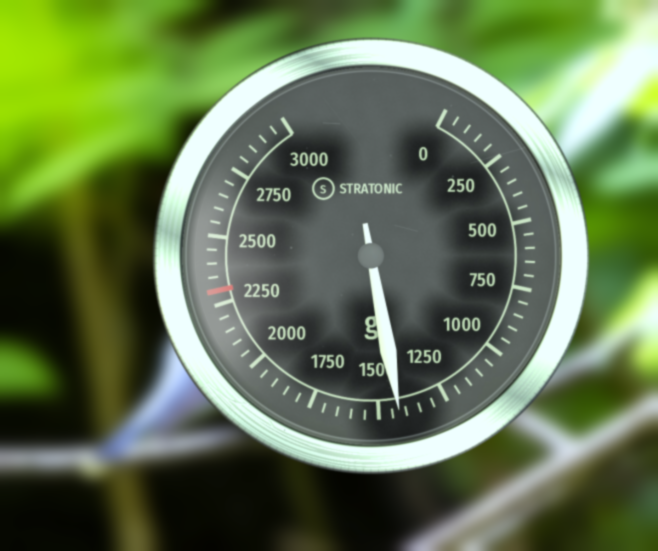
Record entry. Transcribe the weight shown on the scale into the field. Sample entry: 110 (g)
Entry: 1425 (g)
